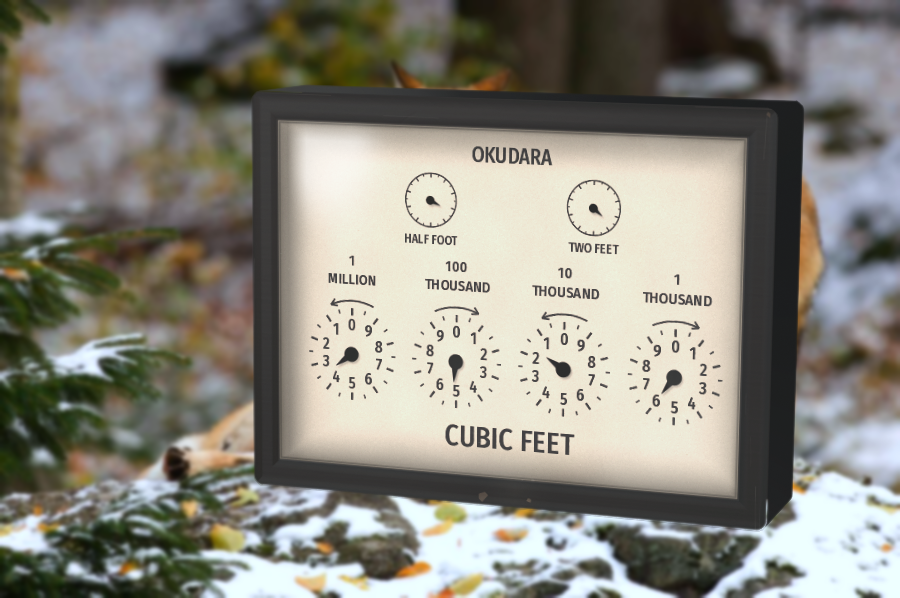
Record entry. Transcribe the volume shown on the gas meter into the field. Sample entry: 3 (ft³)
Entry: 351600 (ft³)
